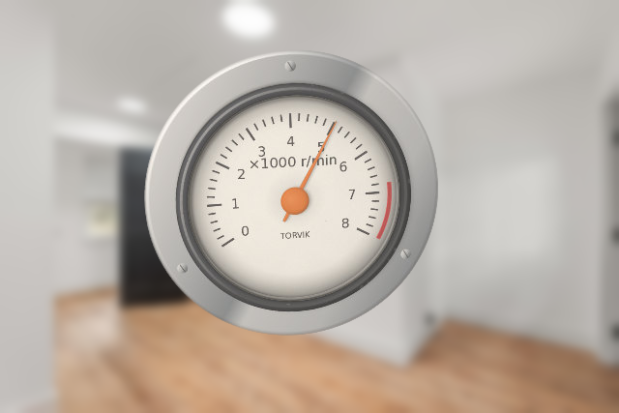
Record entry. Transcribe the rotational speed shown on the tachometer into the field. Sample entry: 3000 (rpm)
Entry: 5000 (rpm)
